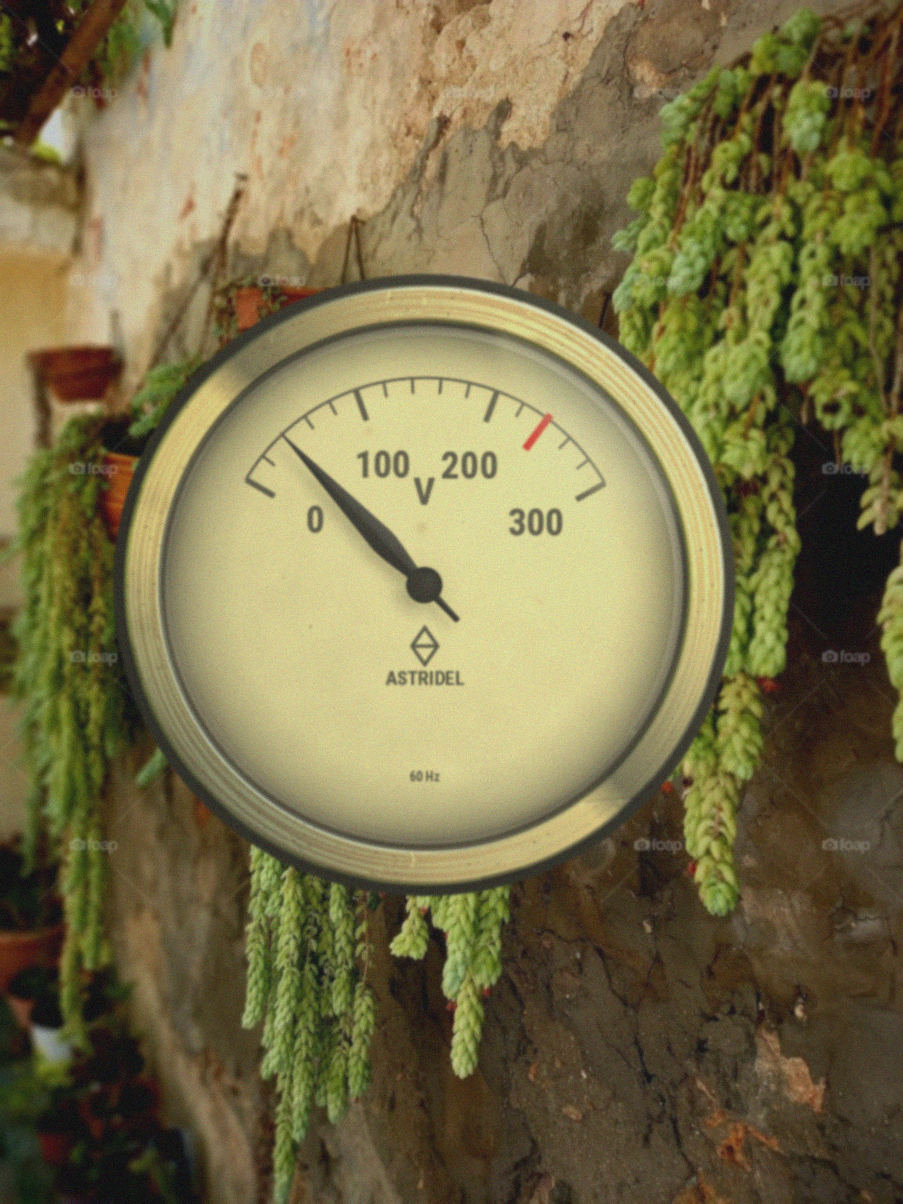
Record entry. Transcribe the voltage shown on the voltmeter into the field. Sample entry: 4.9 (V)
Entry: 40 (V)
